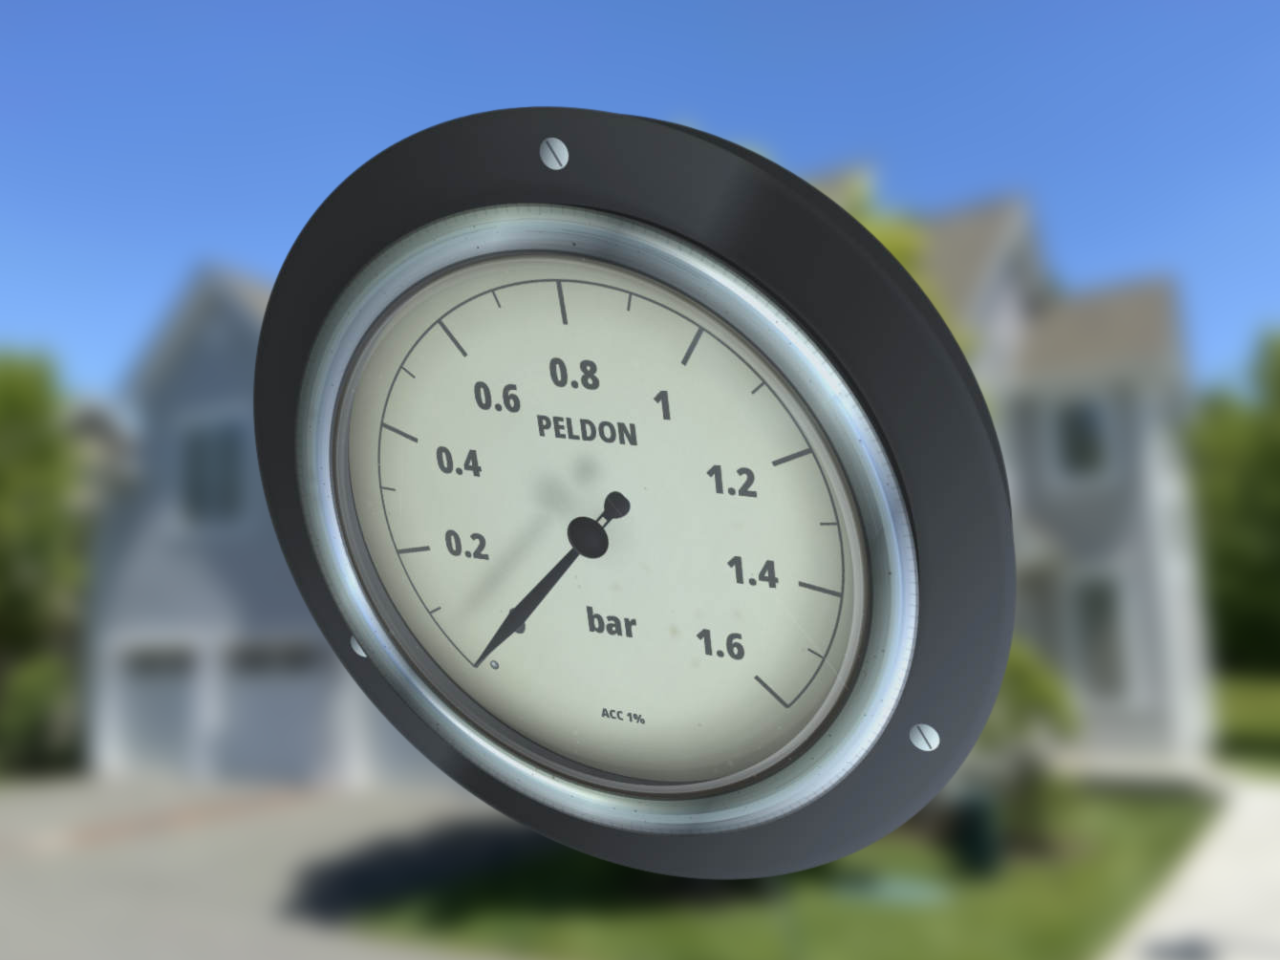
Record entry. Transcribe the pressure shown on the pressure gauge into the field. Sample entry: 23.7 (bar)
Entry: 0 (bar)
